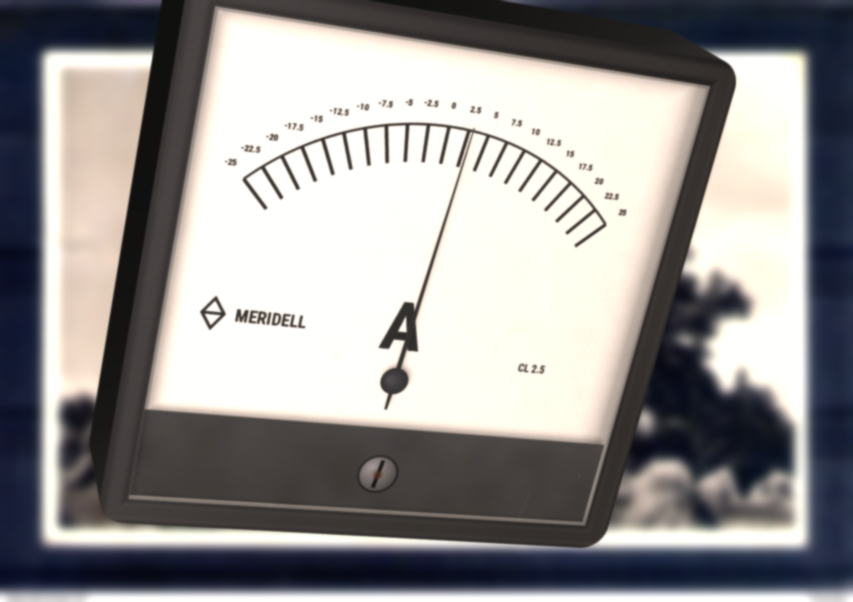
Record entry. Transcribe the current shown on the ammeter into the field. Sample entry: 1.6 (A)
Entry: 2.5 (A)
